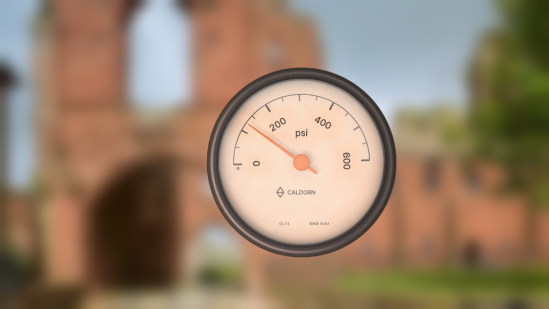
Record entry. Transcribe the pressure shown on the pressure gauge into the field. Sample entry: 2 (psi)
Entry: 125 (psi)
